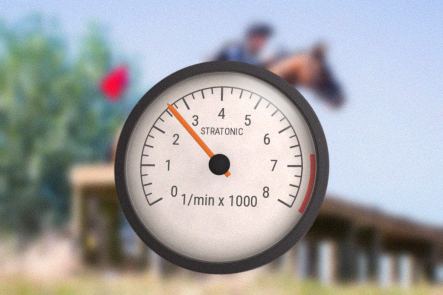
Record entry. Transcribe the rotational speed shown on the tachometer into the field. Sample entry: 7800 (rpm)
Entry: 2625 (rpm)
